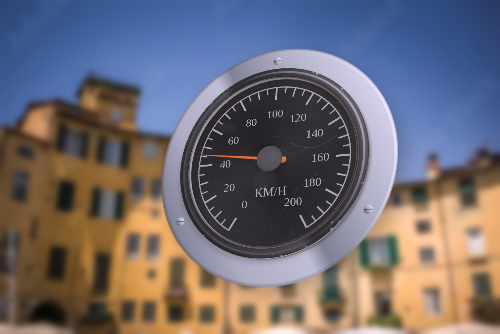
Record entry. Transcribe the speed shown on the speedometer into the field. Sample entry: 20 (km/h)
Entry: 45 (km/h)
